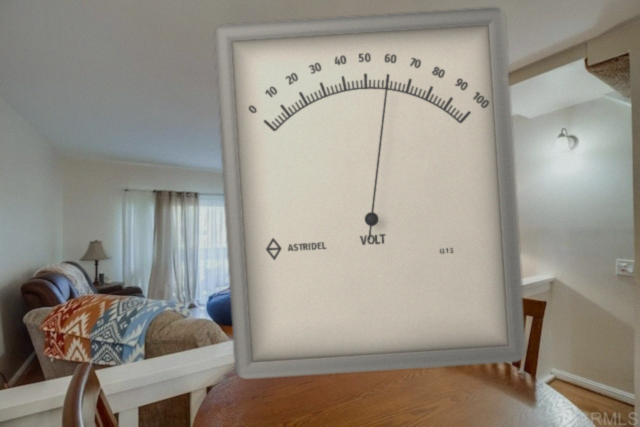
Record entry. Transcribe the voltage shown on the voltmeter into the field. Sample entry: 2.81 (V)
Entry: 60 (V)
